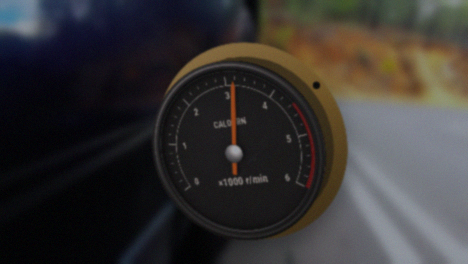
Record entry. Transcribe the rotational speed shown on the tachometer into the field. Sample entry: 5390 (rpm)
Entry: 3200 (rpm)
